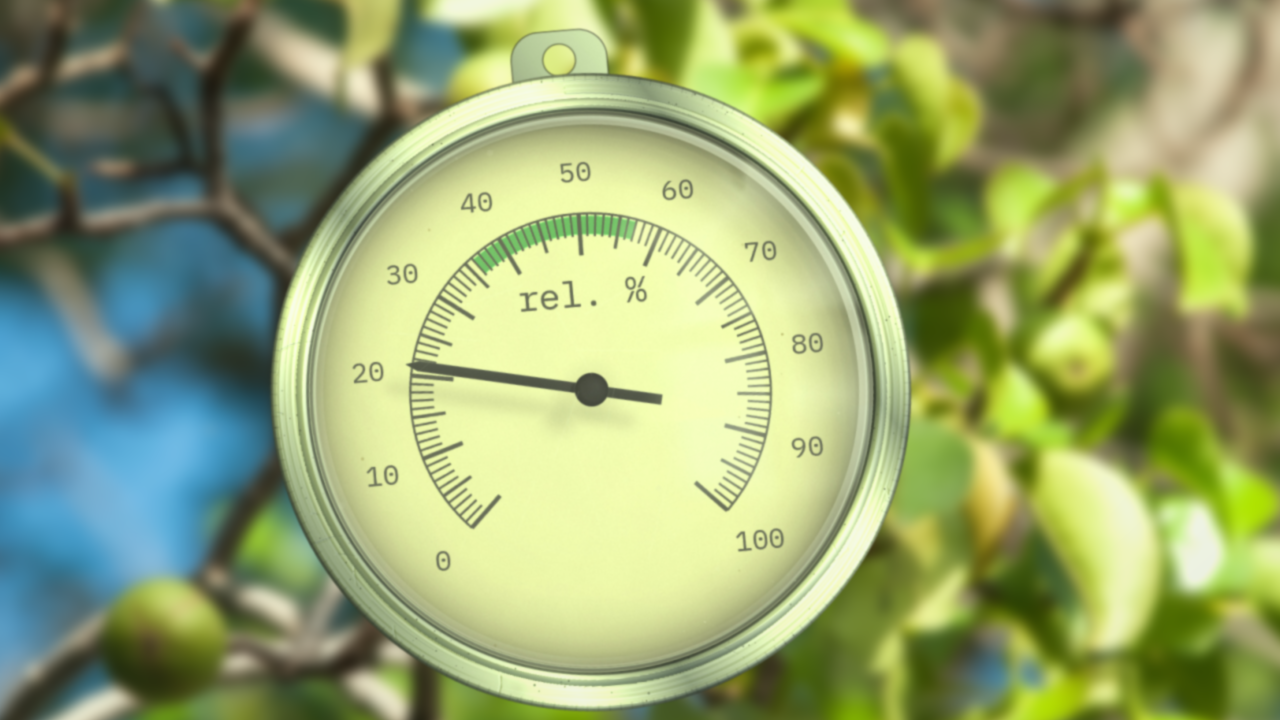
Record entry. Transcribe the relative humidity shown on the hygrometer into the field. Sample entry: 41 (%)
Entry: 21 (%)
